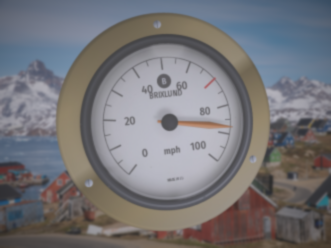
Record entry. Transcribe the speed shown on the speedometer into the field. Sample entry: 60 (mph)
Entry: 87.5 (mph)
